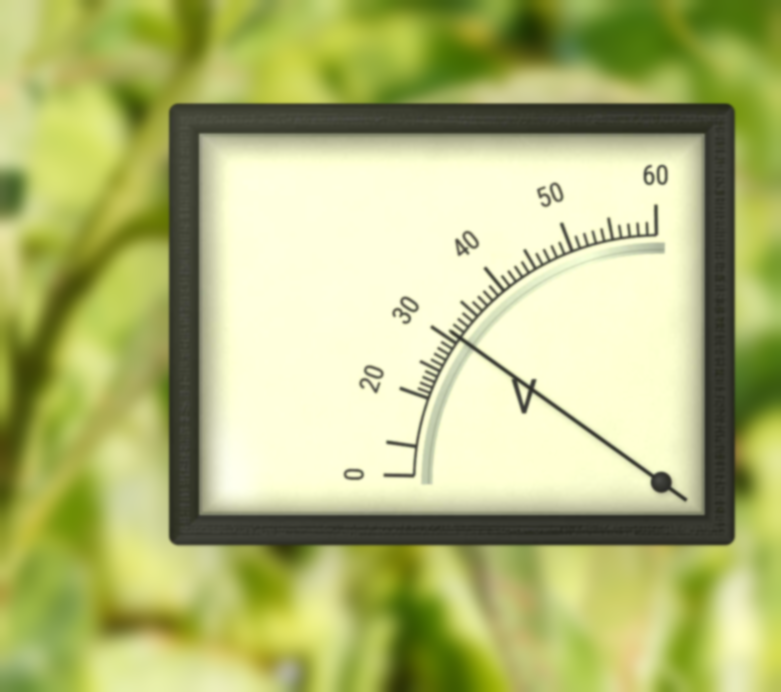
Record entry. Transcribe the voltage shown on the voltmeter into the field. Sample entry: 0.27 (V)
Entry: 31 (V)
